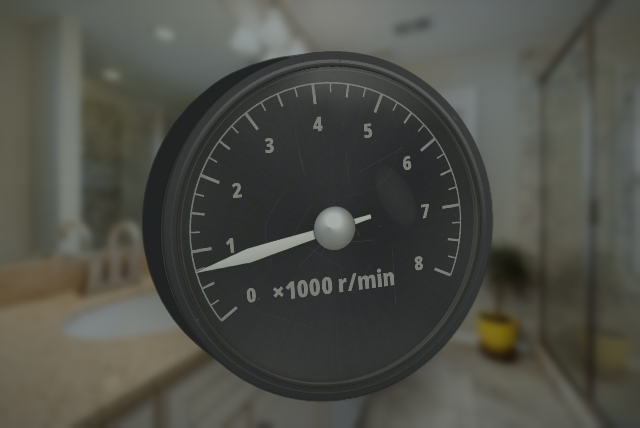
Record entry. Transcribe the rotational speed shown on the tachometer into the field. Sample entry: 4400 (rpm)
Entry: 750 (rpm)
